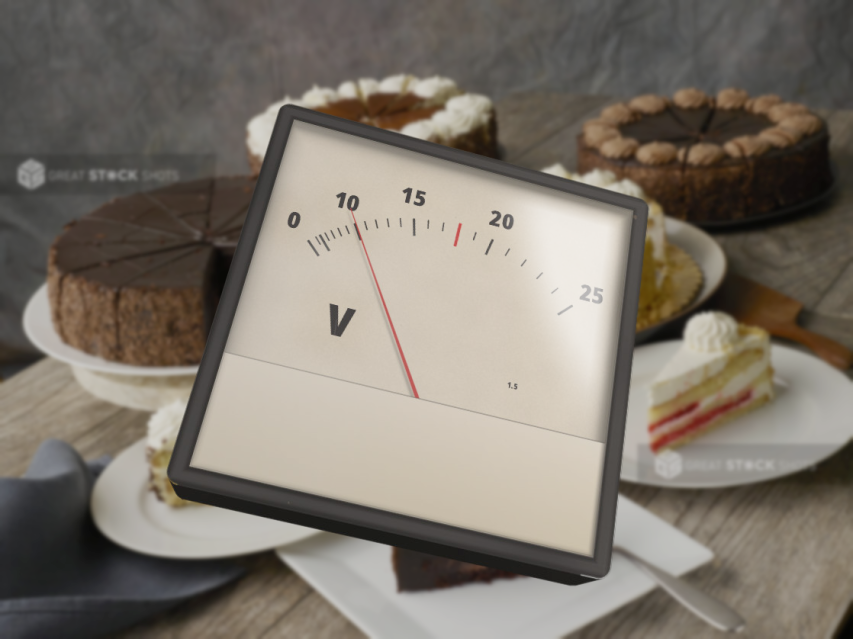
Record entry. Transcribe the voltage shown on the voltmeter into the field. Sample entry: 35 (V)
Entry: 10 (V)
